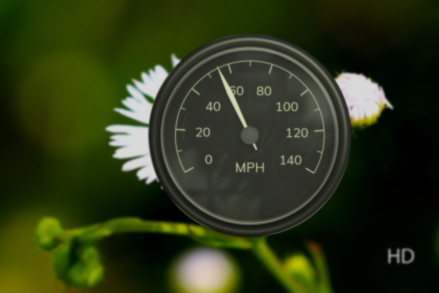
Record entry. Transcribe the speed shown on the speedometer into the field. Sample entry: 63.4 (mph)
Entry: 55 (mph)
